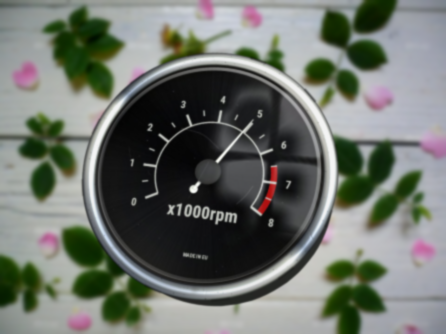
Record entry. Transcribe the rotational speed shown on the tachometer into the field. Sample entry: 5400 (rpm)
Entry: 5000 (rpm)
